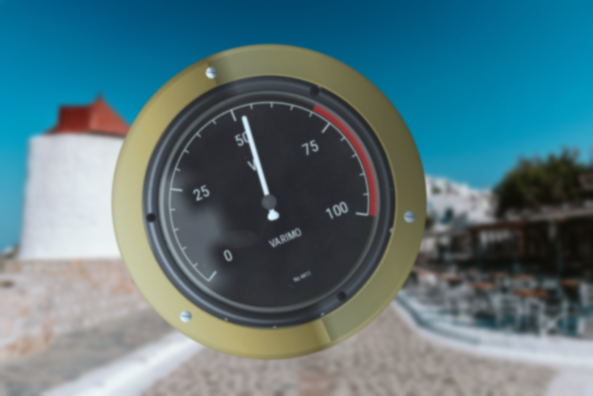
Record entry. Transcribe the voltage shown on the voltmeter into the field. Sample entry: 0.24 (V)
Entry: 52.5 (V)
